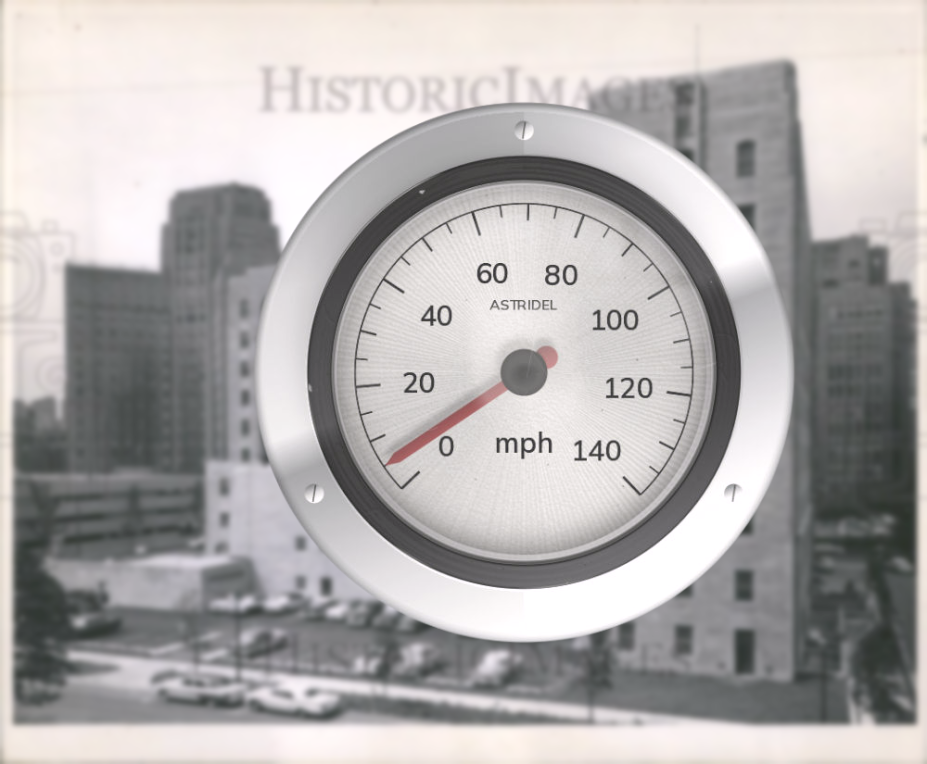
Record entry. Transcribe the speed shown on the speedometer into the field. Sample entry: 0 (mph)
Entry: 5 (mph)
